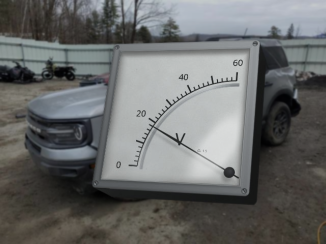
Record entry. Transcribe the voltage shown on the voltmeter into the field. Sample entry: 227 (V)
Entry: 18 (V)
